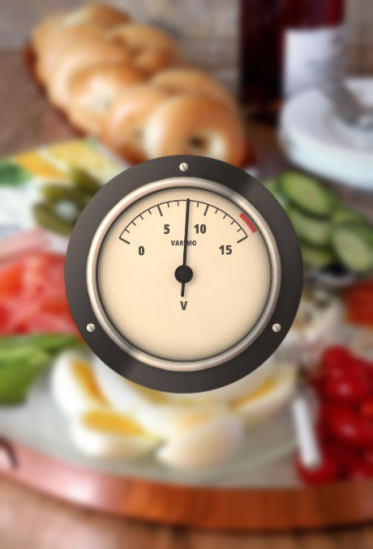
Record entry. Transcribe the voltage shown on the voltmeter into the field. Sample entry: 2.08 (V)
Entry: 8 (V)
